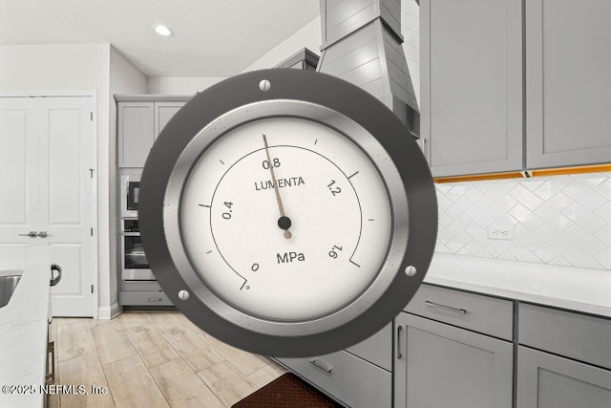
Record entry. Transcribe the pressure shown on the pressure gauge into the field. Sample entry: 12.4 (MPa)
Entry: 0.8 (MPa)
